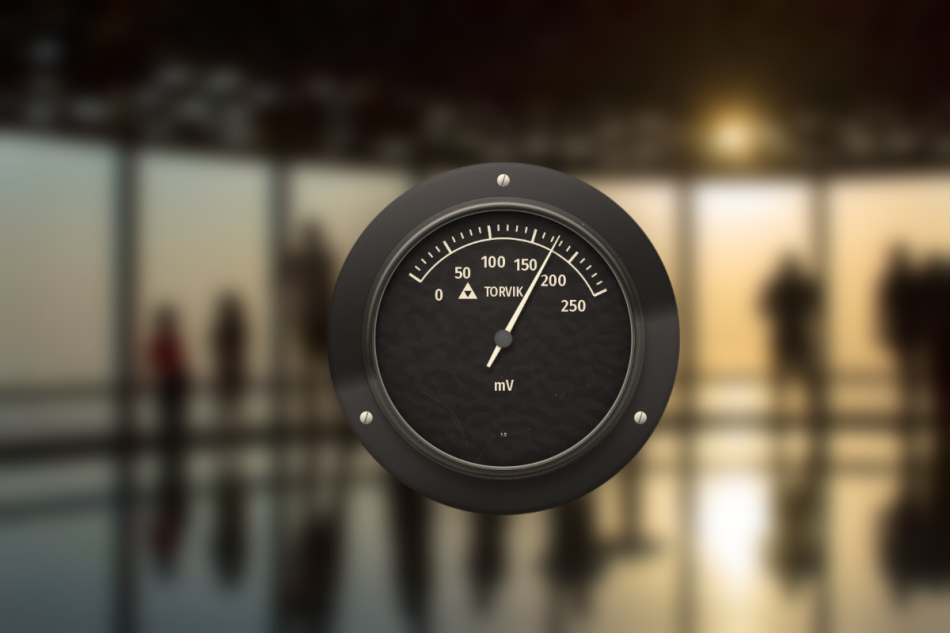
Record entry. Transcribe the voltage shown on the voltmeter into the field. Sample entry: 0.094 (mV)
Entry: 175 (mV)
